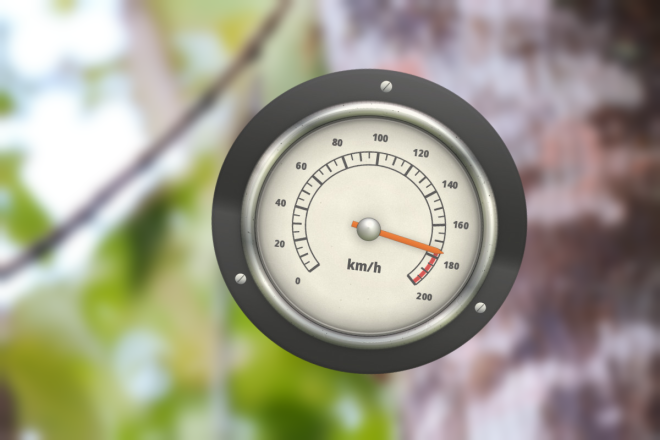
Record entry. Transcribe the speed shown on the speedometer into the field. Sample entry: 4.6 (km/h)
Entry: 175 (km/h)
